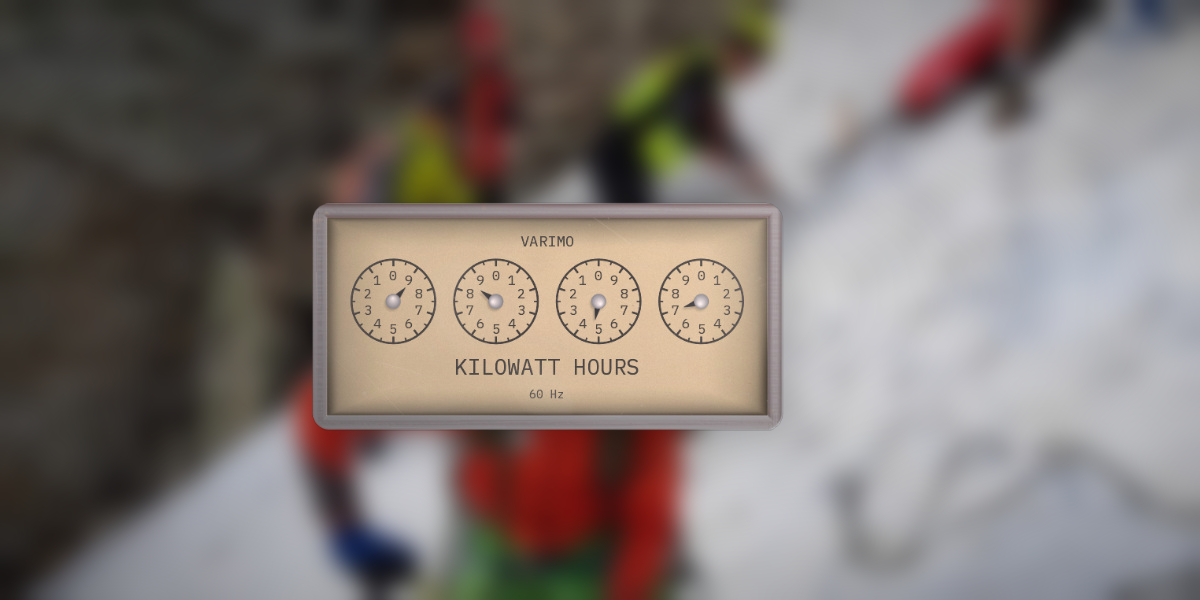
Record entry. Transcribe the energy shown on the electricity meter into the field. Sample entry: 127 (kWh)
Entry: 8847 (kWh)
